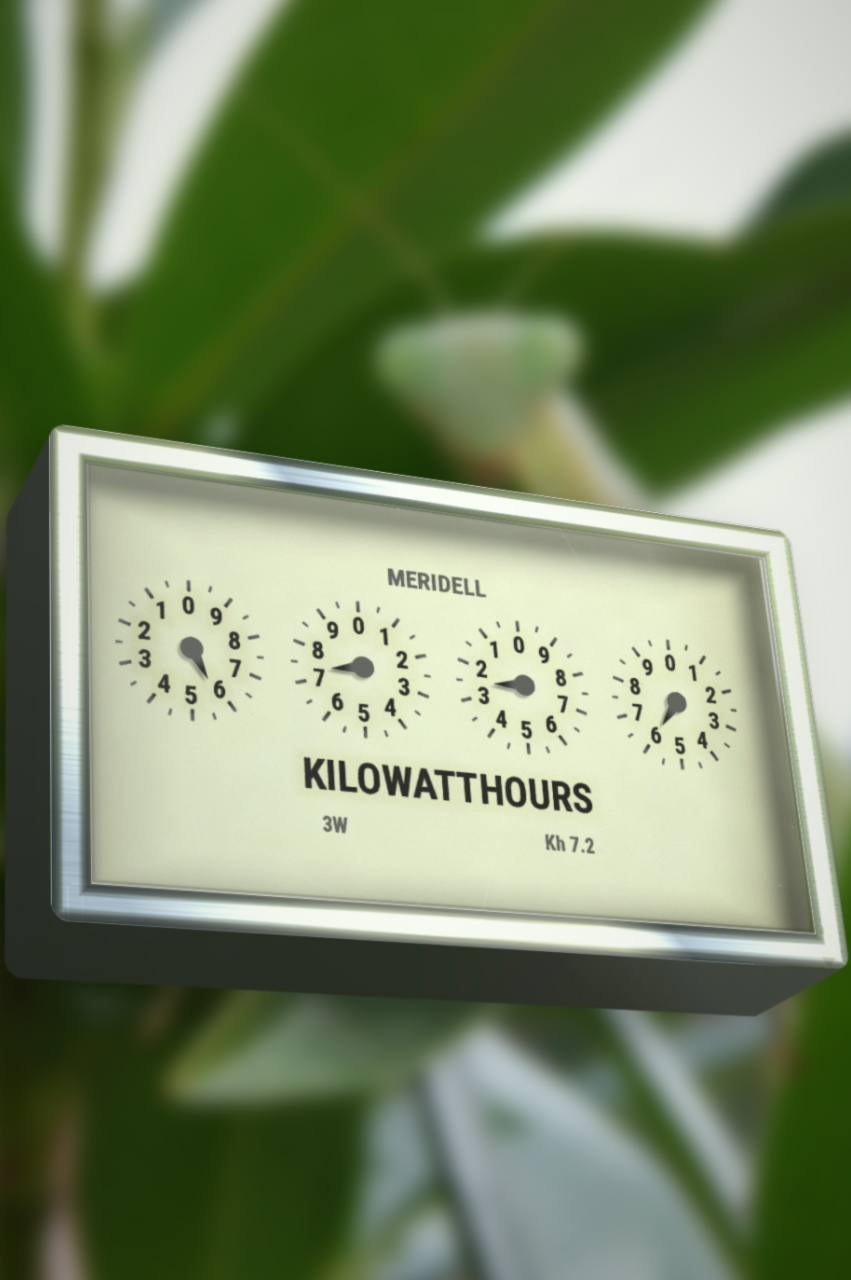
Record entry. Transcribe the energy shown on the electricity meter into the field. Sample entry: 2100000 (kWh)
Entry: 5726 (kWh)
